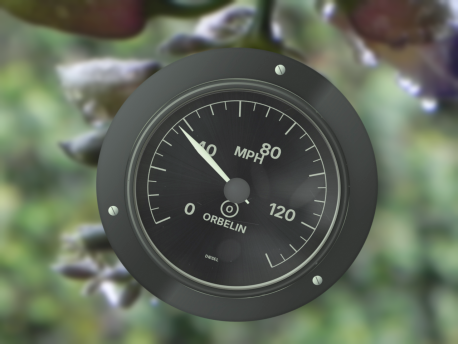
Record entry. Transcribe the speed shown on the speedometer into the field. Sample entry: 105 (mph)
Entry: 37.5 (mph)
